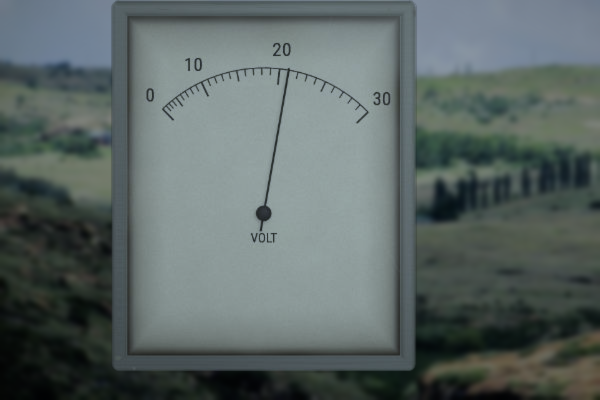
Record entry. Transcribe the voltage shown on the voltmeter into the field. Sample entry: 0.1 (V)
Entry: 21 (V)
